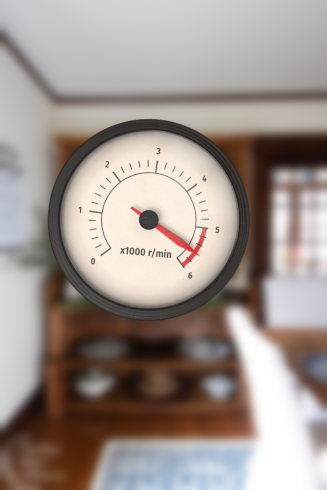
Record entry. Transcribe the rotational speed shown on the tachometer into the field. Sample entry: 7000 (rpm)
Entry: 5600 (rpm)
